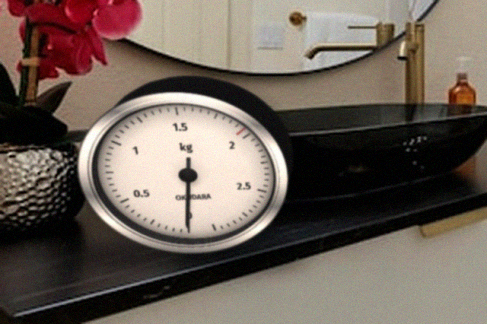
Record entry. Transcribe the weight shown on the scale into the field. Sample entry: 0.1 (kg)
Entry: 0 (kg)
